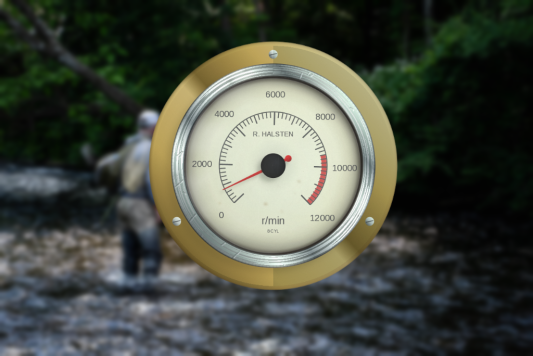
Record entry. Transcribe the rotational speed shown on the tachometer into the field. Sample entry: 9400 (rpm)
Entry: 800 (rpm)
